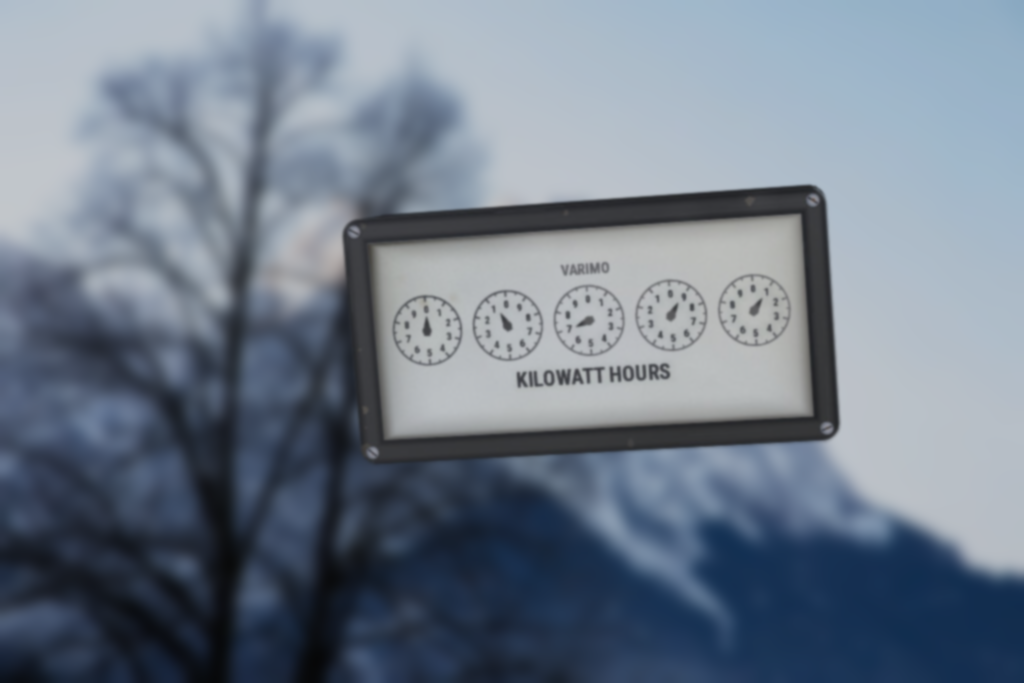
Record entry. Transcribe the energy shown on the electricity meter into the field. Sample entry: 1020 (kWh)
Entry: 691 (kWh)
